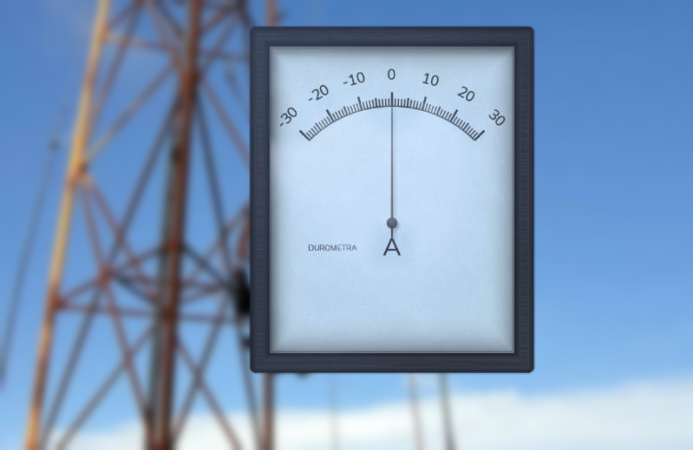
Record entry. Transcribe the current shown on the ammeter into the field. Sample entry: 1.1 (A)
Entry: 0 (A)
